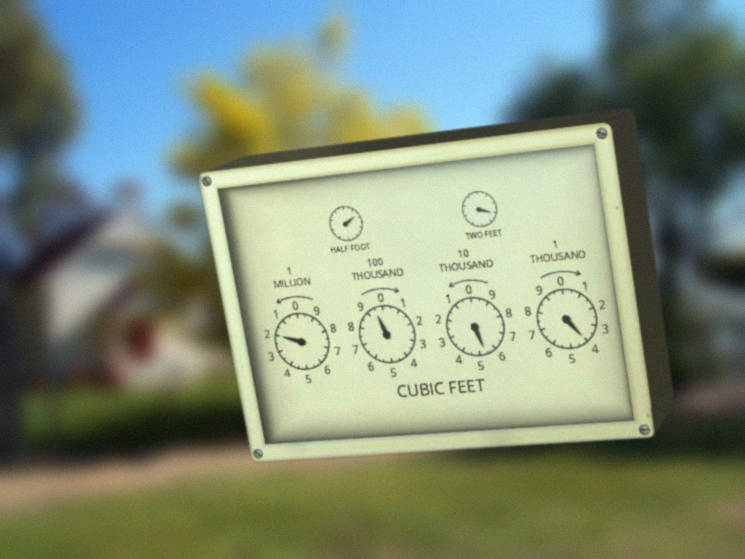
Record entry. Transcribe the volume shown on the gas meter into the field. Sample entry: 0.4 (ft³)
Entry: 195400 (ft³)
